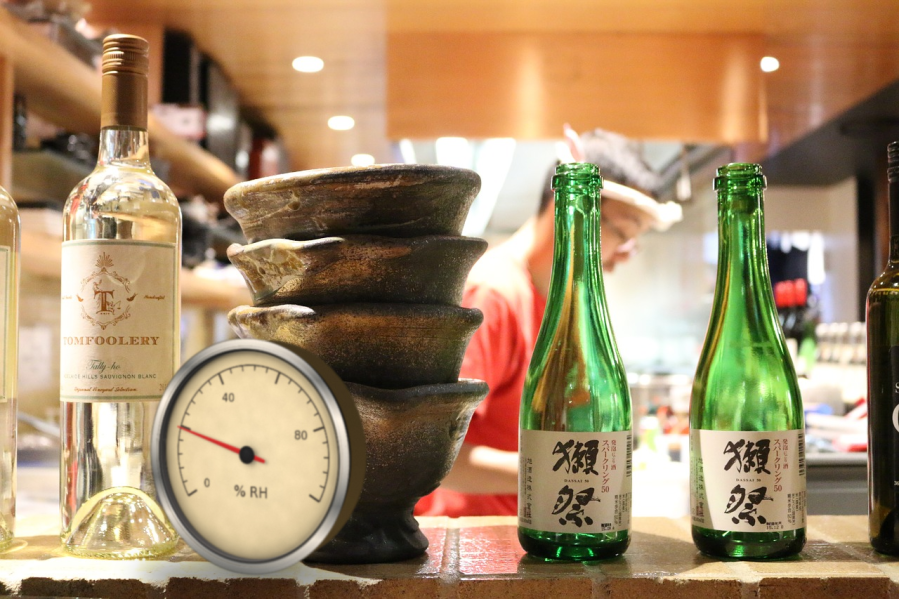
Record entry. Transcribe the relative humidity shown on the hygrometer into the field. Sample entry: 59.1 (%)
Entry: 20 (%)
